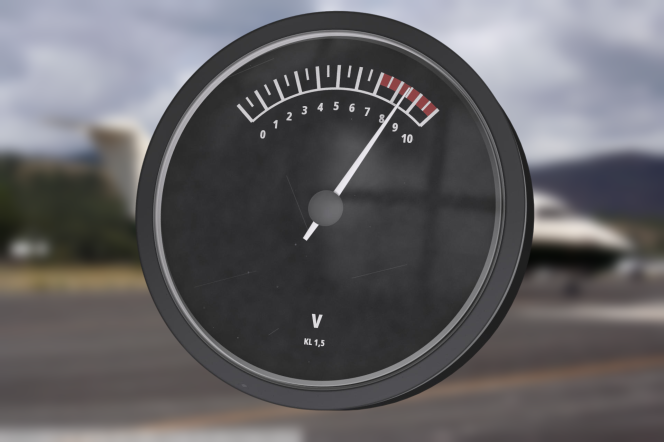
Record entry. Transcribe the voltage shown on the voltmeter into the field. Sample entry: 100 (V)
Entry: 8.5 (V)
